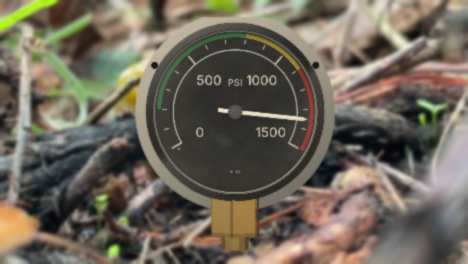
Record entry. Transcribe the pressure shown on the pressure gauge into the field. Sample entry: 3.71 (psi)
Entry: 1350 (psi)
